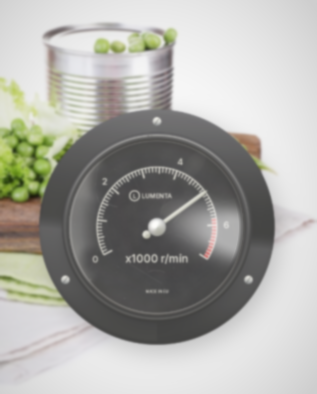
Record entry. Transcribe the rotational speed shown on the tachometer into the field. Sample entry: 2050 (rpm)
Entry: 5000 (rpm)
